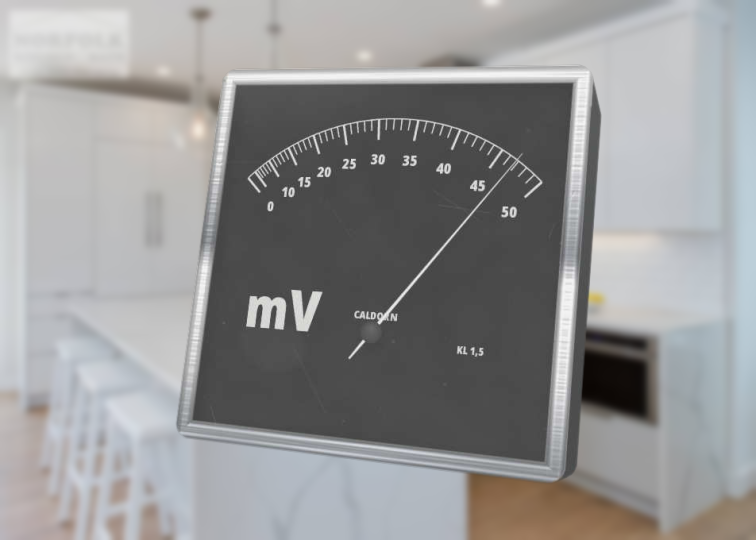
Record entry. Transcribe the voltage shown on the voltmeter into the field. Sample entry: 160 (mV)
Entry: 47 (mV)
